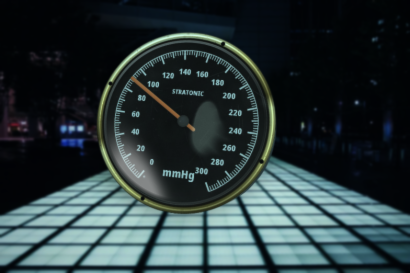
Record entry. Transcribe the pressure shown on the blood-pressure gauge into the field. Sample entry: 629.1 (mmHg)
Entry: 90 (mmHg)
